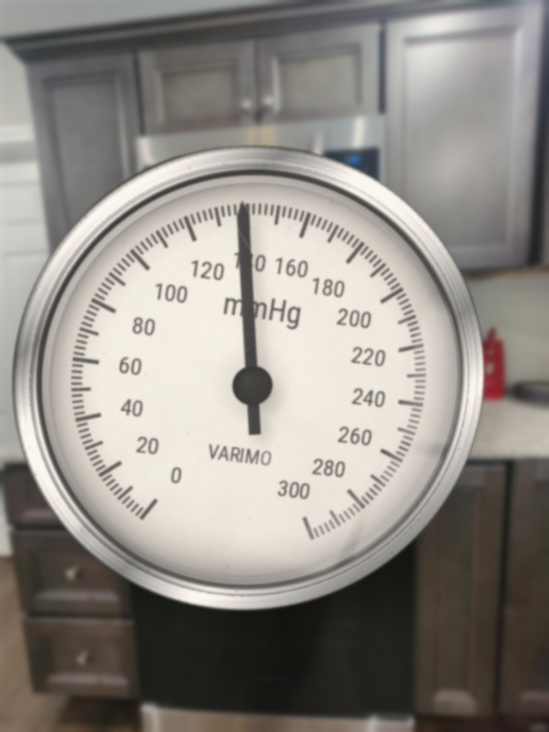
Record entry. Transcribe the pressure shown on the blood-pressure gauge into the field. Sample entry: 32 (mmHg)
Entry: 138 (mmHg)
